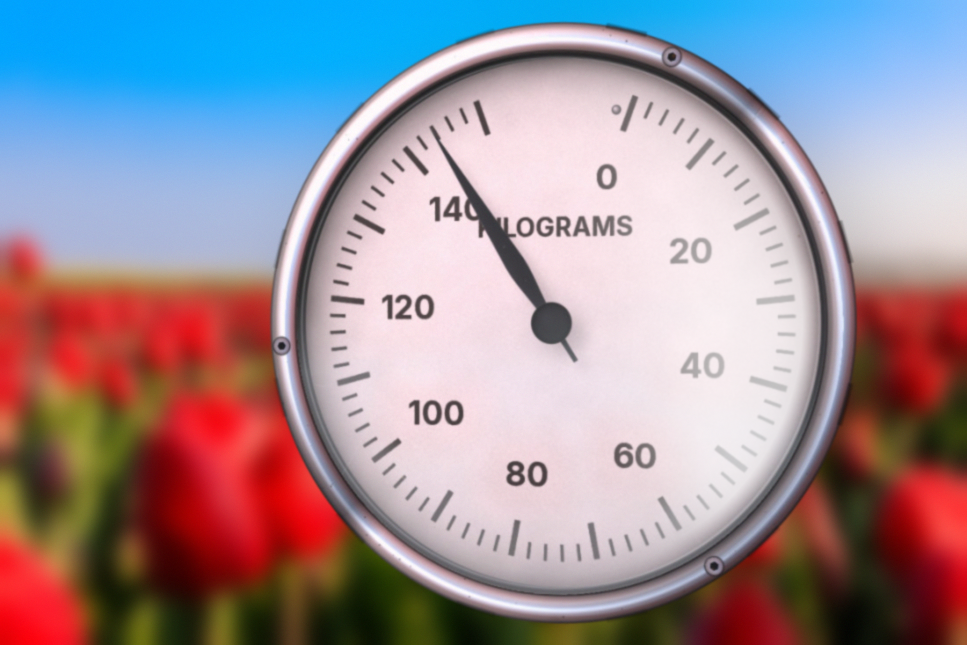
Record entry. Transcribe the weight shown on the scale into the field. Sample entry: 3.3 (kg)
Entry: 144 (kg)
